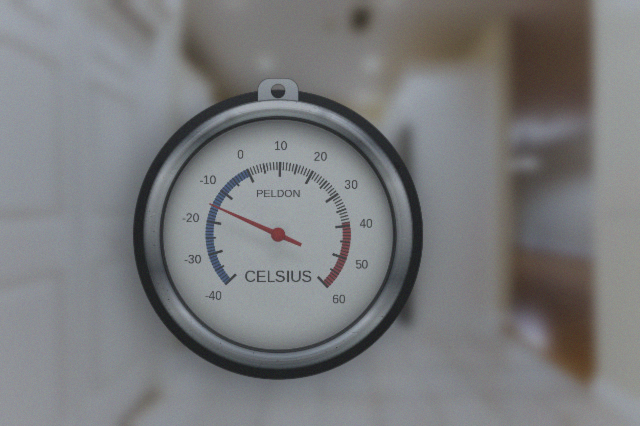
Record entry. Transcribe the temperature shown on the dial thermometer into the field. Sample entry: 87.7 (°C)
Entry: -15 (°C)
